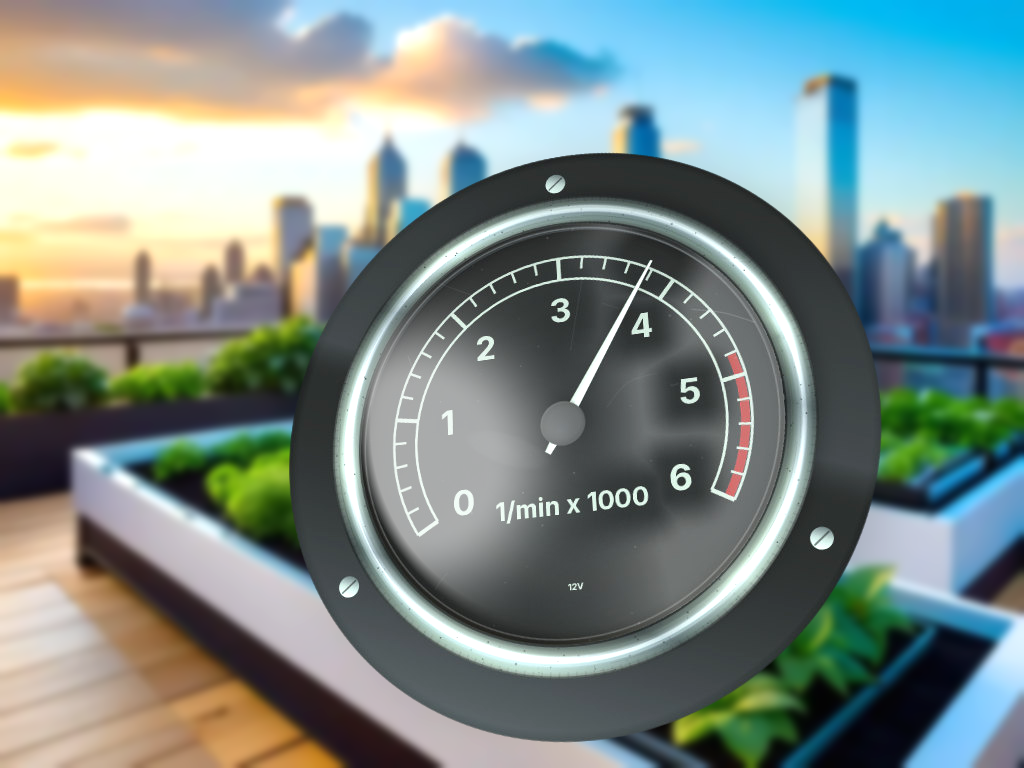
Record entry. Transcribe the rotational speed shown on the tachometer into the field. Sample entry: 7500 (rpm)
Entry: 3800 (rpm)
